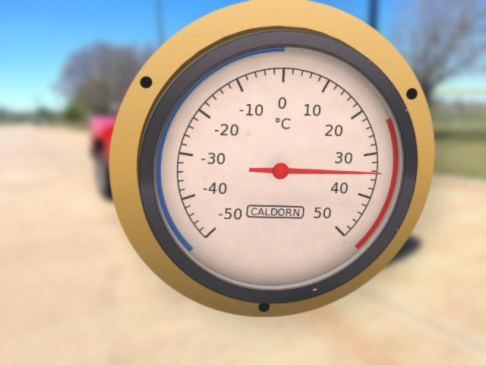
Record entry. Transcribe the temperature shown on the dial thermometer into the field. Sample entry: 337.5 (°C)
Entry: 34 (°C)
